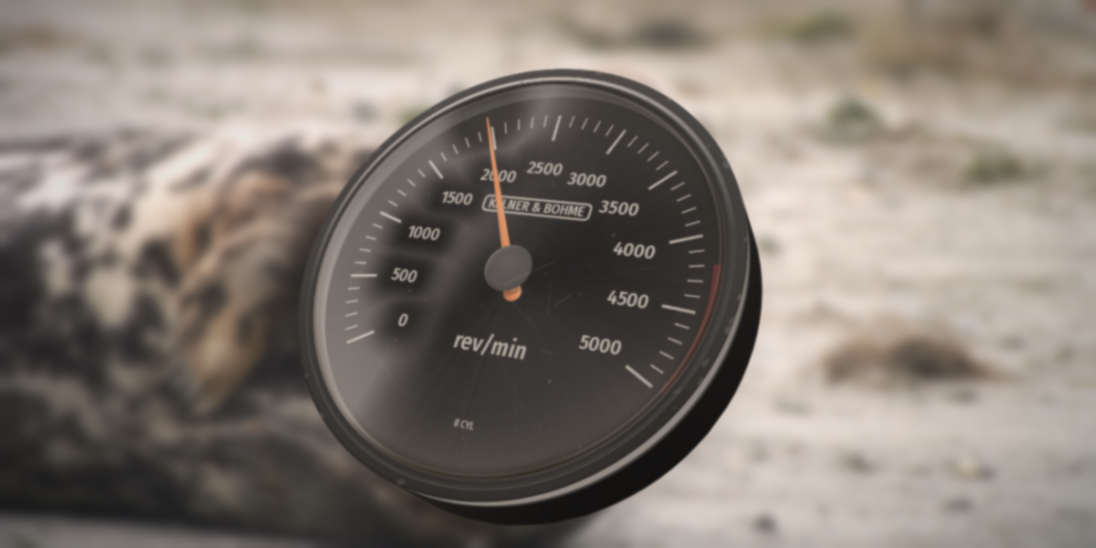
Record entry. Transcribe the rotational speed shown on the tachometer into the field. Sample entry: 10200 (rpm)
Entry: 2000 (rpm)
